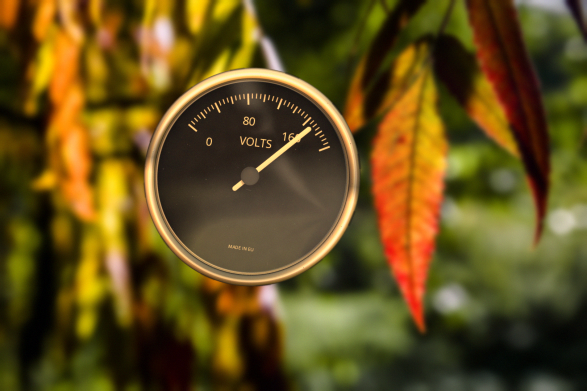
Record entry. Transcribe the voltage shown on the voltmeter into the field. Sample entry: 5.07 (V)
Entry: 170 (V)
